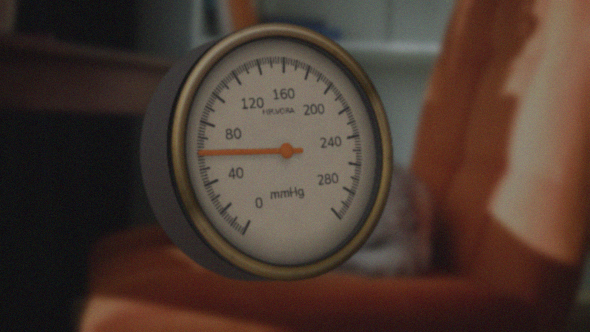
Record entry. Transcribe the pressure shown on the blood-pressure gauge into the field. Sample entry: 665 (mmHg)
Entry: 60 (mmHg)
